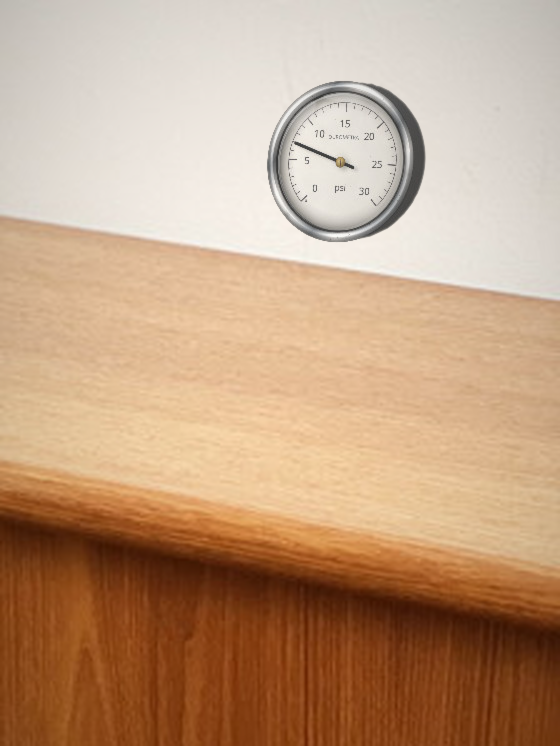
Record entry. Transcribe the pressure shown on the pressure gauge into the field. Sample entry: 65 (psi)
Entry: 7 (psi)
